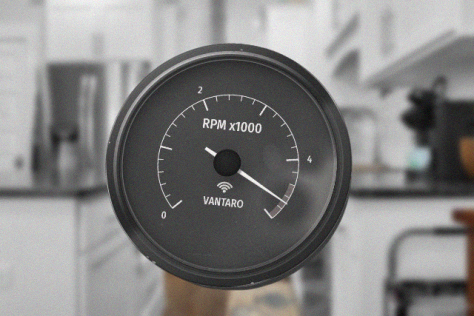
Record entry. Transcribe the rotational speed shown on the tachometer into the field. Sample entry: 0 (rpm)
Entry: 4700 (rpm)
